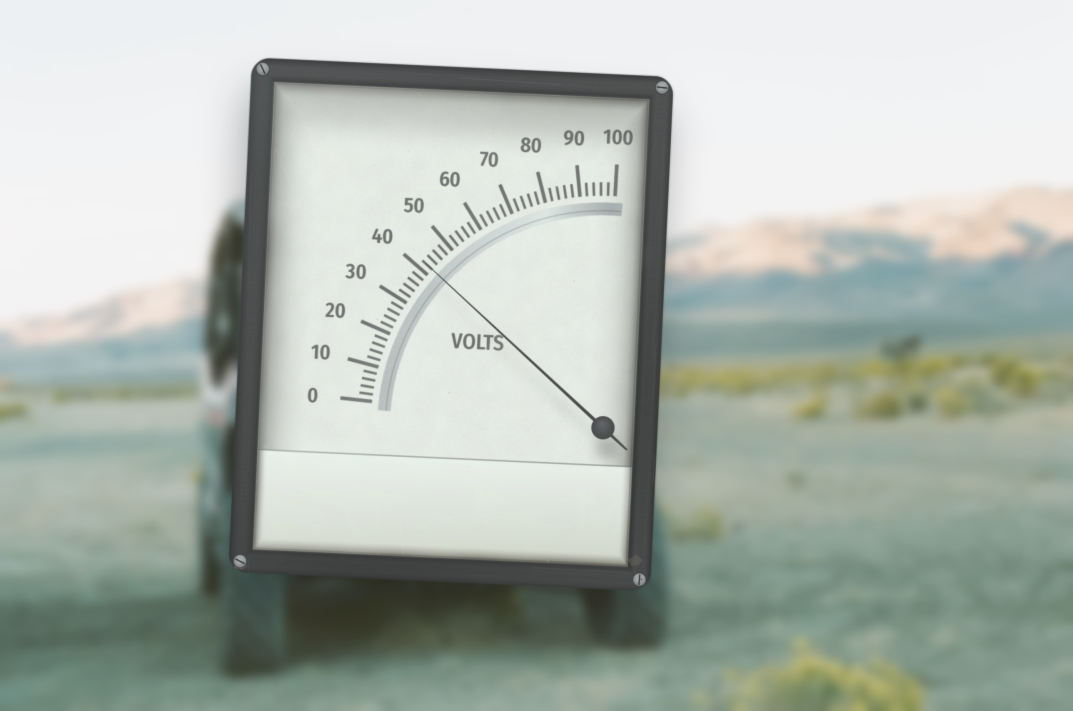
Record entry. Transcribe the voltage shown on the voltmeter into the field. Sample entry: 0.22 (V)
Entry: 42 (V)
